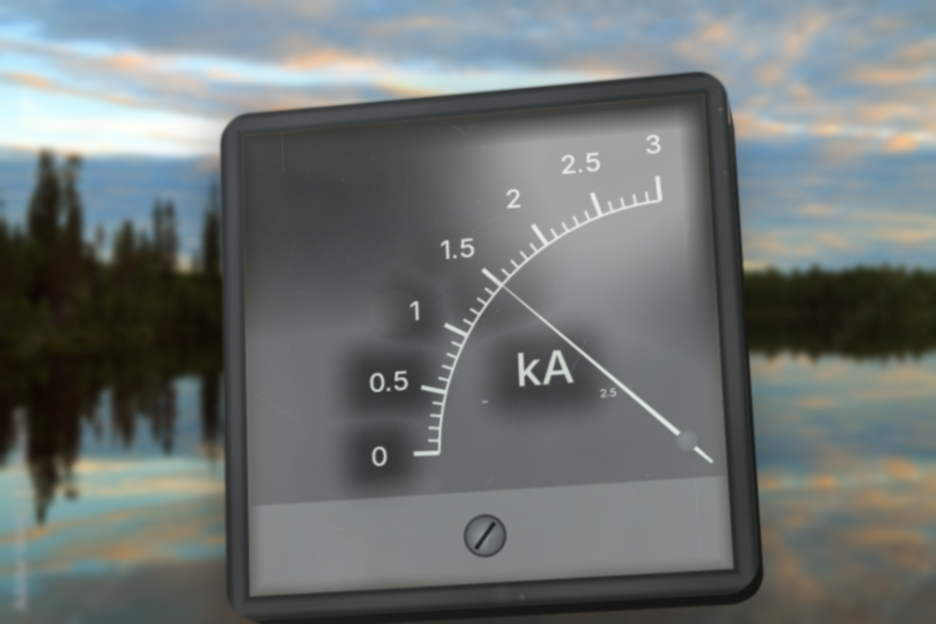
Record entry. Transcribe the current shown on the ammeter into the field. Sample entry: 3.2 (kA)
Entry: 1.5 (kA)
